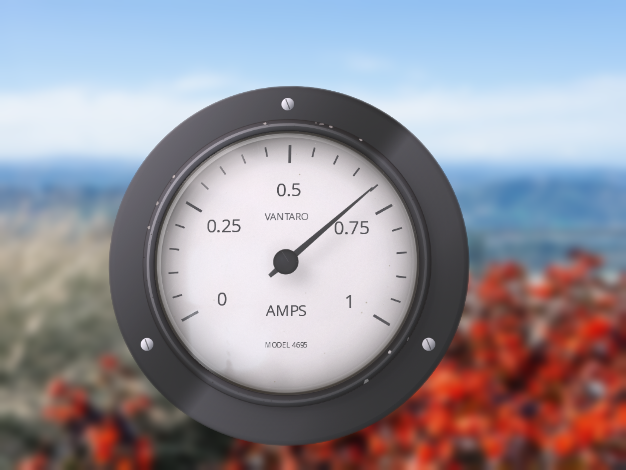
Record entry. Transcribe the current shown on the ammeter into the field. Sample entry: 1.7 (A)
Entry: 0.7 (A)
